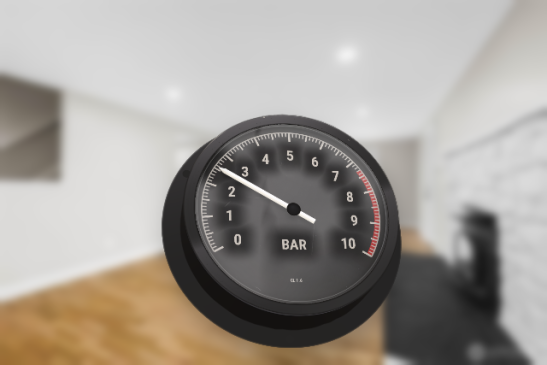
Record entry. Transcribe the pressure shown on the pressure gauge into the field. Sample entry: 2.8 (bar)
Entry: 2.5 (bar)
